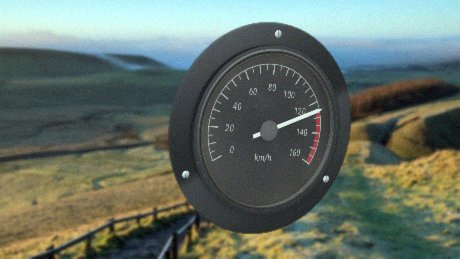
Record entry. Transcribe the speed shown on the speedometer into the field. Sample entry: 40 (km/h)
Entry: 125 (km/h)
